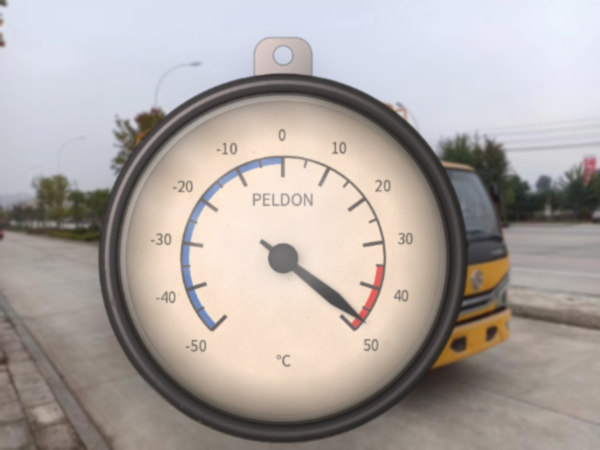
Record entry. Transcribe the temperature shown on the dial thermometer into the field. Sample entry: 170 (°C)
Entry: 47.5 (°C)
